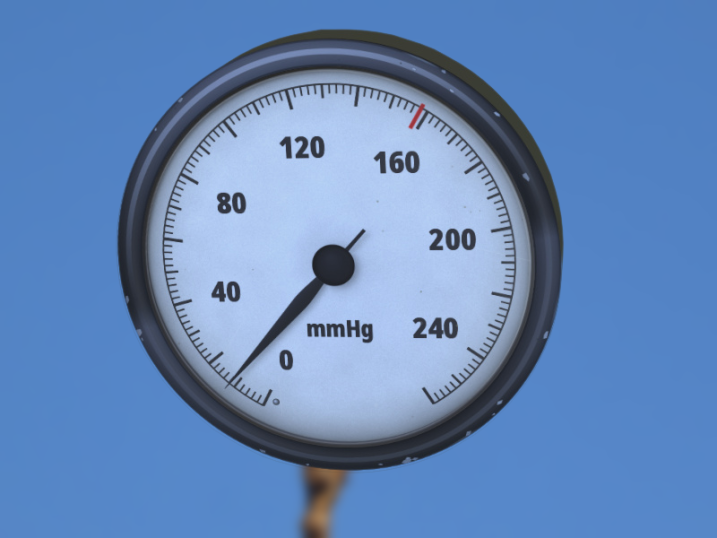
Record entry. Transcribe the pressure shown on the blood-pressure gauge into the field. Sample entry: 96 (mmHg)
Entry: 12 (mmHg)
